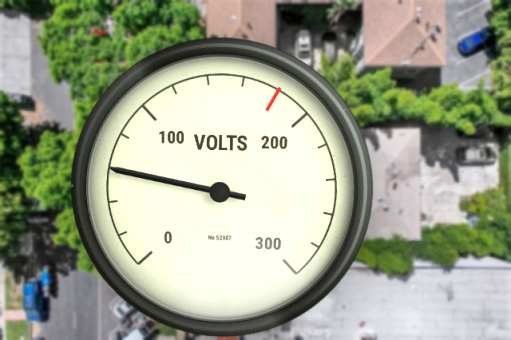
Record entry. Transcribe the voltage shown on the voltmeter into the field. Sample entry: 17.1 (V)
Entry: 60 (V)
